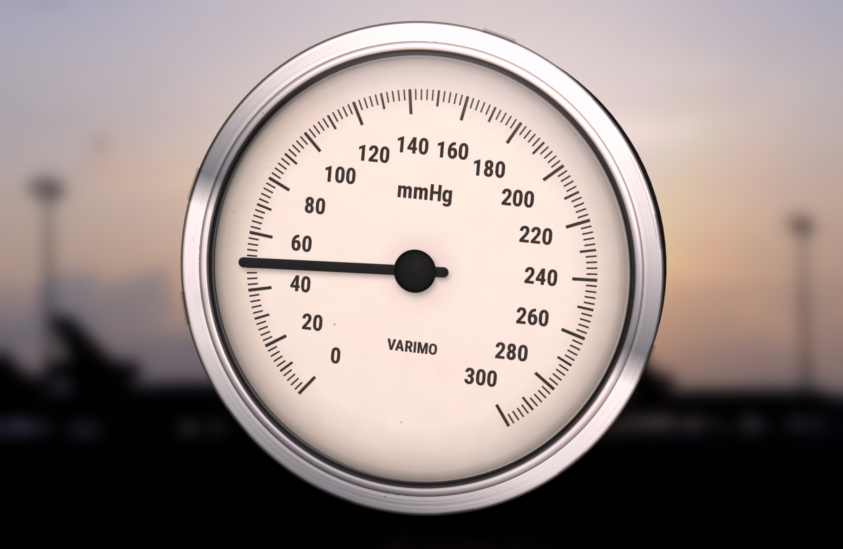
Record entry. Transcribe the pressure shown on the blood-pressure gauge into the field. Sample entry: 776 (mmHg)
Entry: 50 (mmHg)
